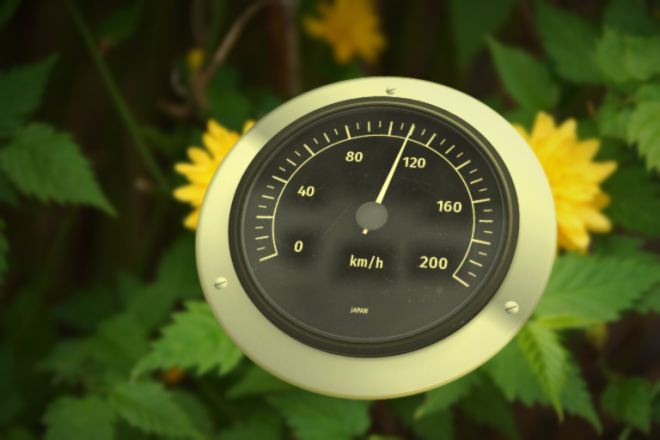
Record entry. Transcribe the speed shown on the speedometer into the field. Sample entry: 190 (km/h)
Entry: 110 (km/h)
